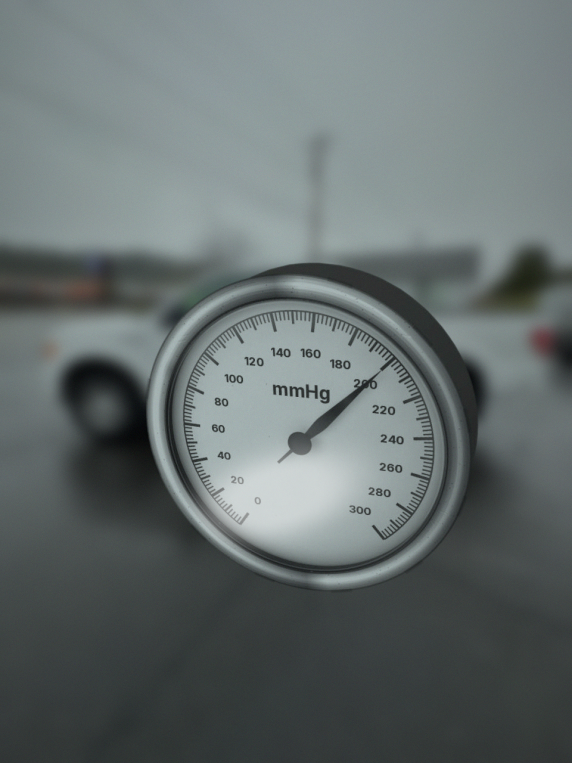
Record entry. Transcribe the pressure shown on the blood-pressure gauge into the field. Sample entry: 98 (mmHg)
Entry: 200 (mmHg)
